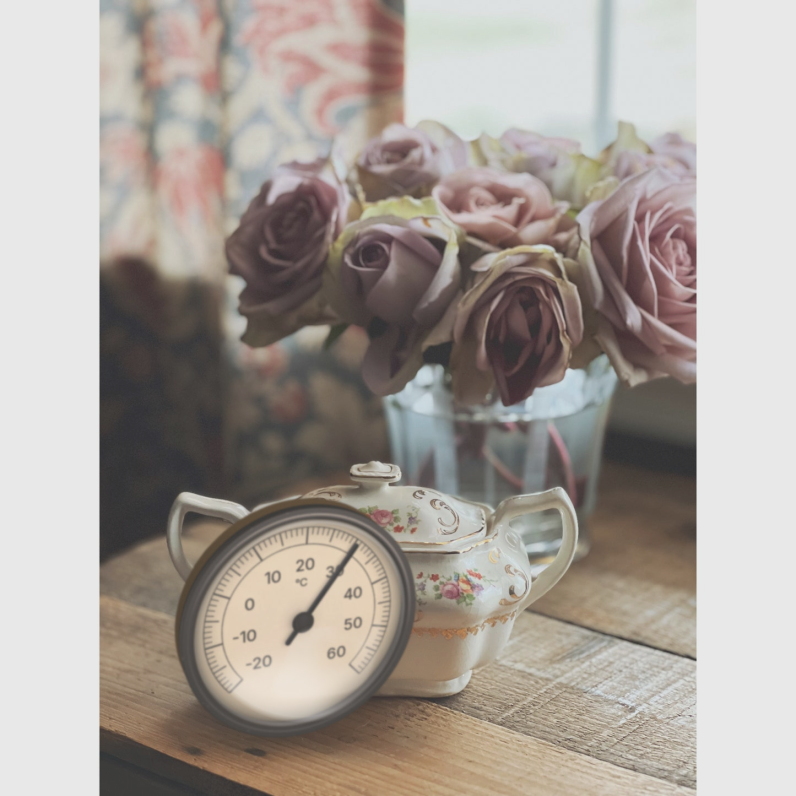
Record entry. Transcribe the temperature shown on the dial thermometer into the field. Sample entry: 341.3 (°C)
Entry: 30 (°C)
